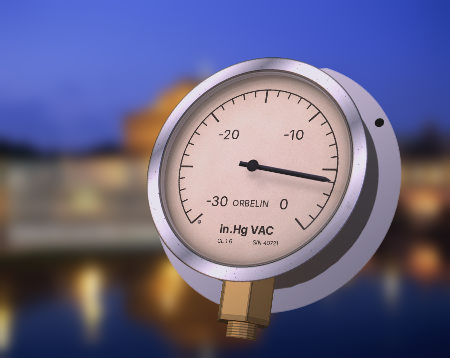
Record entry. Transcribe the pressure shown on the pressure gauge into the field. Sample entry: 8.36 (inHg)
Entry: -4 (inHg)
